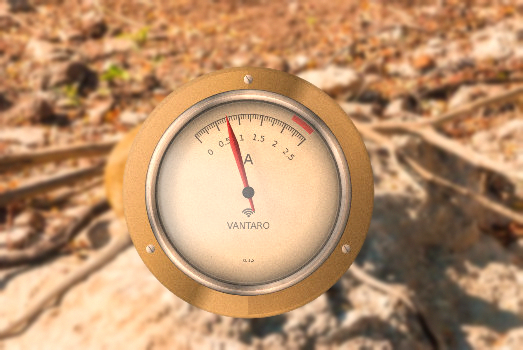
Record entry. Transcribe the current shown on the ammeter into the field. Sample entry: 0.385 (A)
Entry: 0.75 (A)
